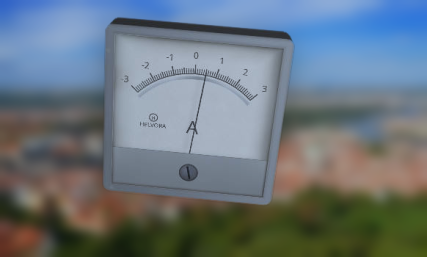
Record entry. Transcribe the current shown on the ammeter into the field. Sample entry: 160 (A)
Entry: 0.5 (A)
